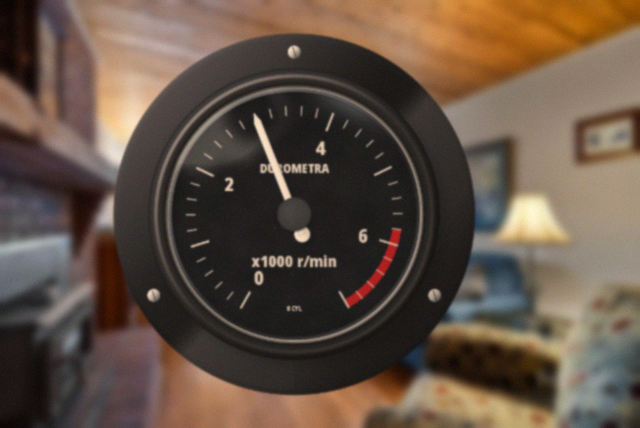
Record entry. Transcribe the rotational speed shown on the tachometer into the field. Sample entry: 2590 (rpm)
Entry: 3000 (rpm)
